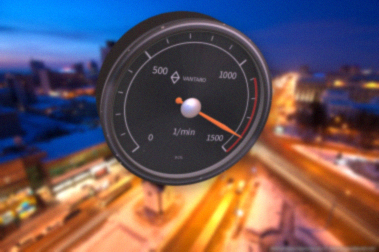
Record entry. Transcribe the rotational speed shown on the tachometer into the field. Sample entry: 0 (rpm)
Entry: 1400 (rpm)
